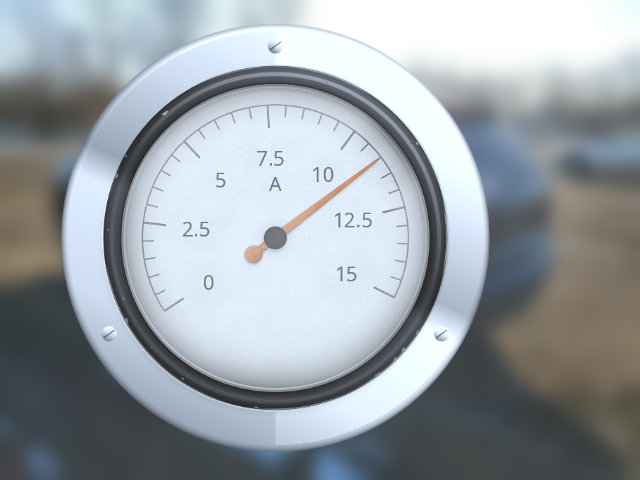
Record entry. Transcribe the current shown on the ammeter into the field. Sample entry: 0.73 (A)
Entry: 11 (A)
